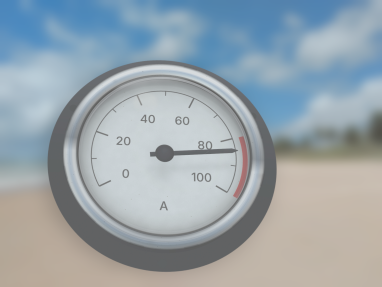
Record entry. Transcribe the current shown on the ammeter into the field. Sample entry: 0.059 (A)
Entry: 85 (A)
